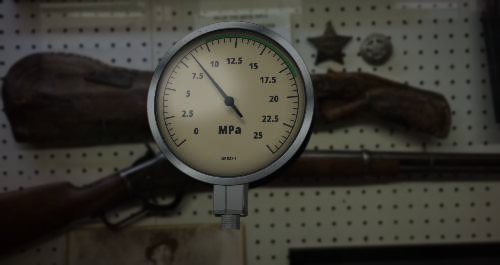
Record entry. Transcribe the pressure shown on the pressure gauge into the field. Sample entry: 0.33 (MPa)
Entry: 8.5 (MPa)
